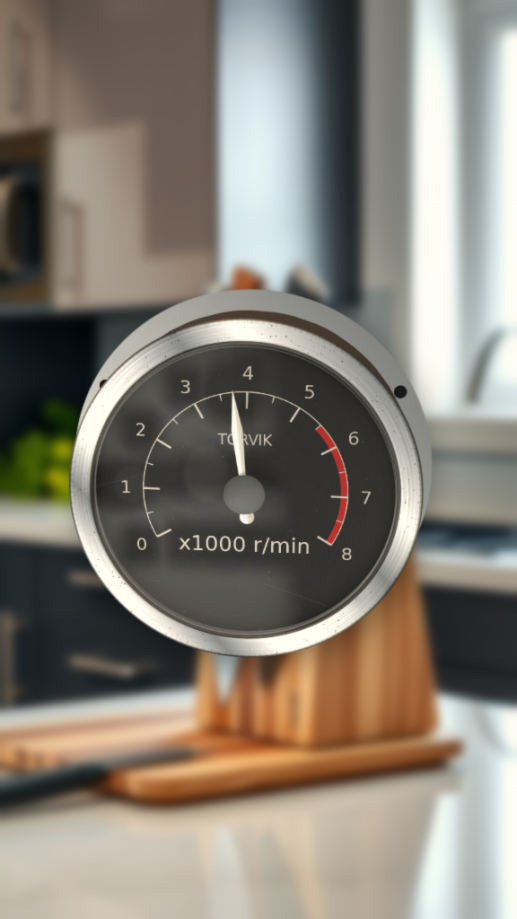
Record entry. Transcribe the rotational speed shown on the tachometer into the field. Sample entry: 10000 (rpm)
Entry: 3750 (rpm)
